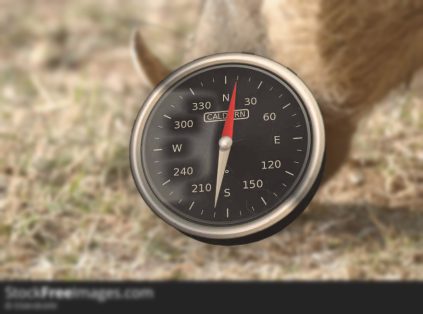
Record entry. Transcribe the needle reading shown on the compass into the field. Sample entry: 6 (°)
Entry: 10 (°)
